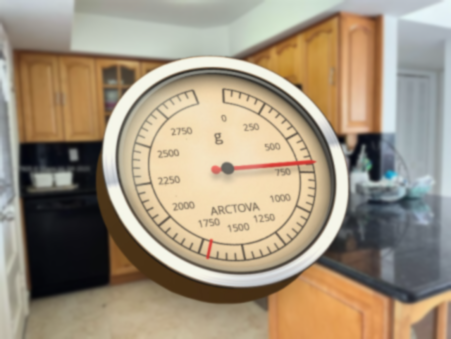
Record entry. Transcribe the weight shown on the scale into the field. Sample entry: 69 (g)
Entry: 700 (g)
